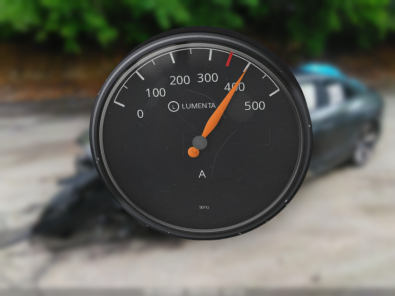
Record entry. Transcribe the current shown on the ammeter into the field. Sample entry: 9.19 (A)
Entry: 400 (A)
